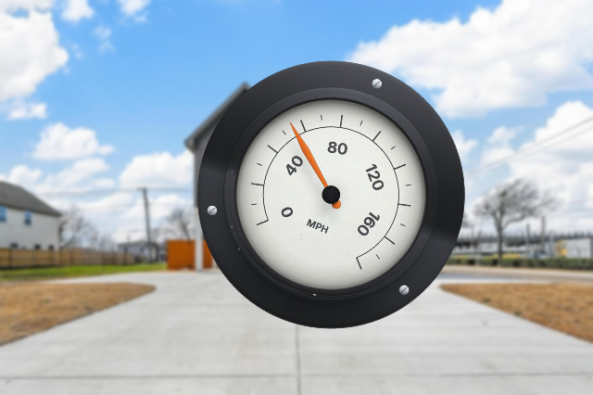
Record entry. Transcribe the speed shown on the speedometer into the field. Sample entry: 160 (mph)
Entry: 55 (mph)
